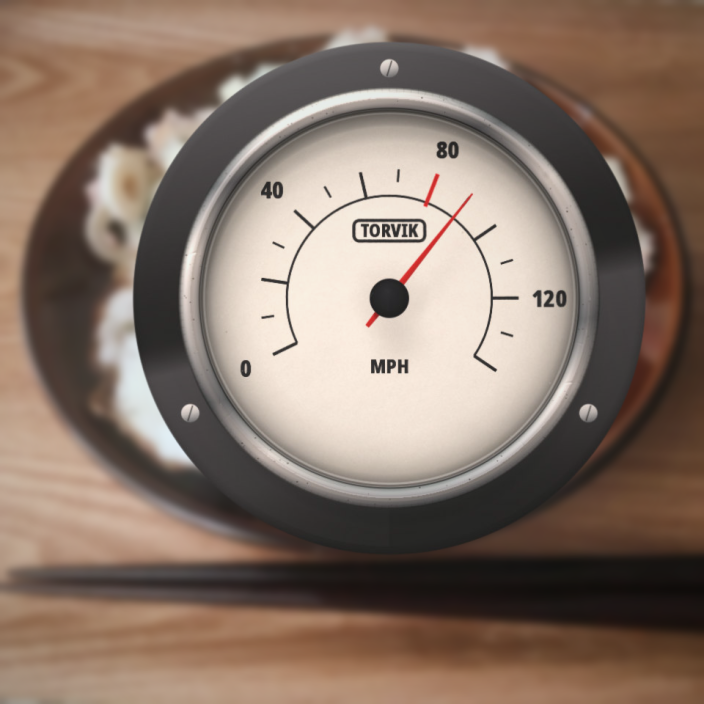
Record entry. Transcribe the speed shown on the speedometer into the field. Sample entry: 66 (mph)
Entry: 90 (mph)
